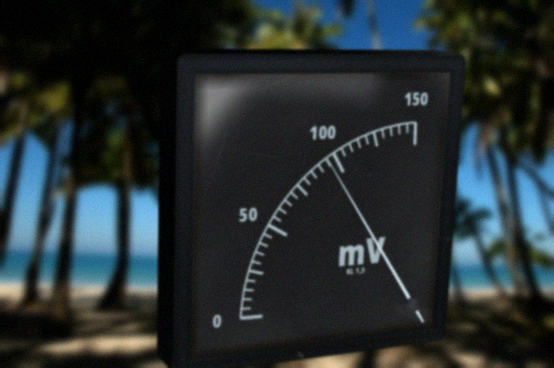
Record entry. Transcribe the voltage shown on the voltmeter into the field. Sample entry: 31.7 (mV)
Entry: 95 (mV)
